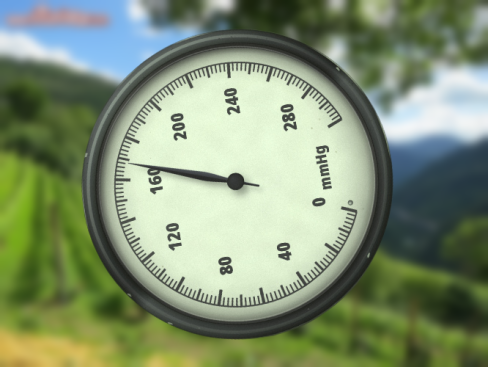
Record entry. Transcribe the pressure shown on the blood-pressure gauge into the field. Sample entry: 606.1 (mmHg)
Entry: 168 (mmHg)
